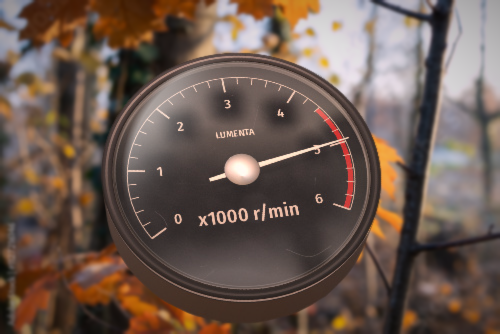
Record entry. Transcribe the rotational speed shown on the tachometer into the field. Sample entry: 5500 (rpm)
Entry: 5000 (rpm)
